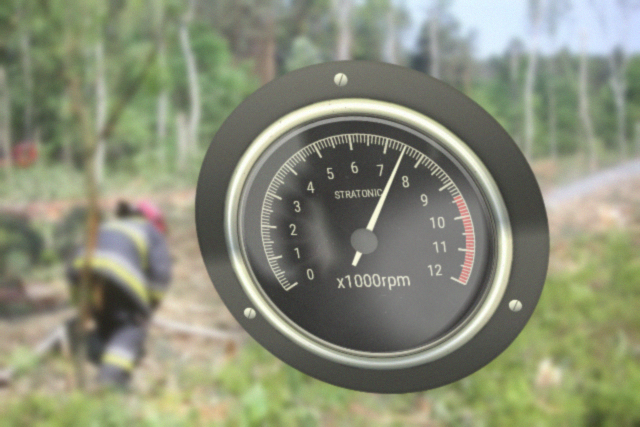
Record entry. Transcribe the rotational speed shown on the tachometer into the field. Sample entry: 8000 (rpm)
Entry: 7500 (rpm)
